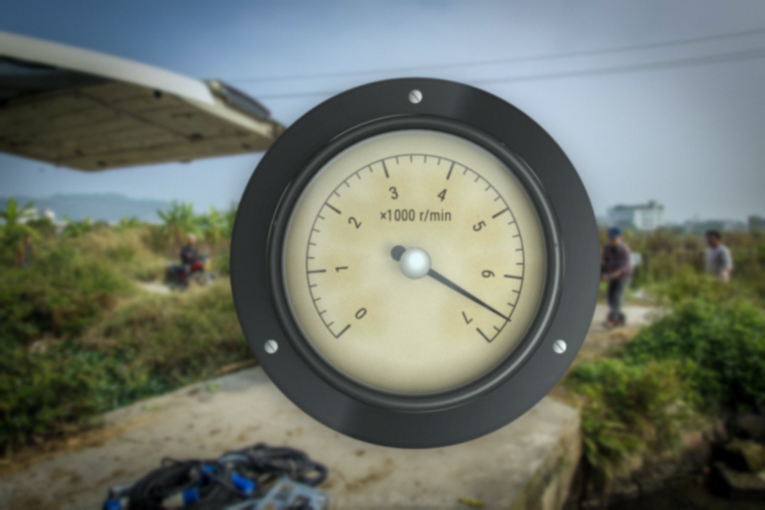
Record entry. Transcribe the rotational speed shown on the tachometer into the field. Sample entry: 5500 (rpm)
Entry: 6600 (rpm)
